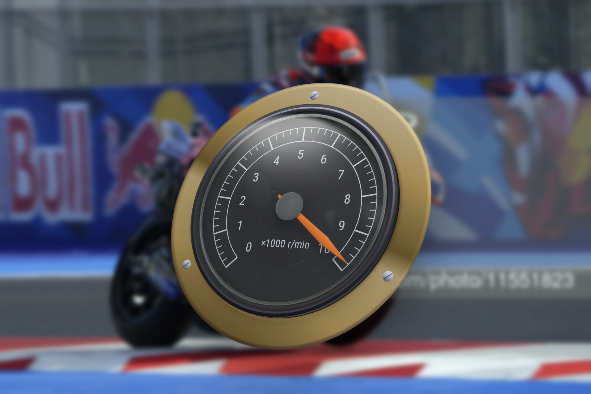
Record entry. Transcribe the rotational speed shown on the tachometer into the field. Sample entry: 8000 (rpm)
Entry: 9800 (rpm)
